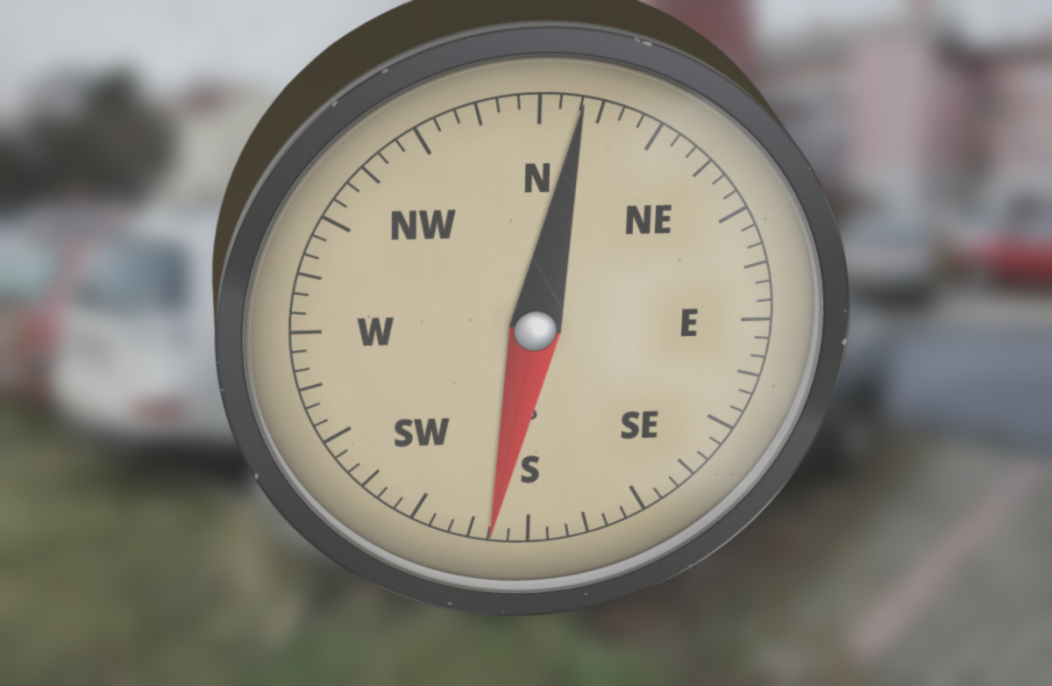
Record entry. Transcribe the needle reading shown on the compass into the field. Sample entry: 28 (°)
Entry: 190 (°)
